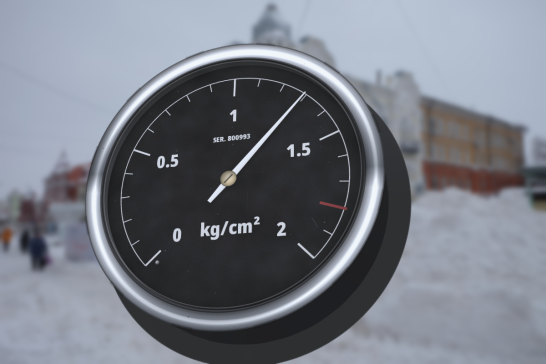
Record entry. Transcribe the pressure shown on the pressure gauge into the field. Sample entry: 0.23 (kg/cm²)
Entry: 1.3 (kg/cm²)
